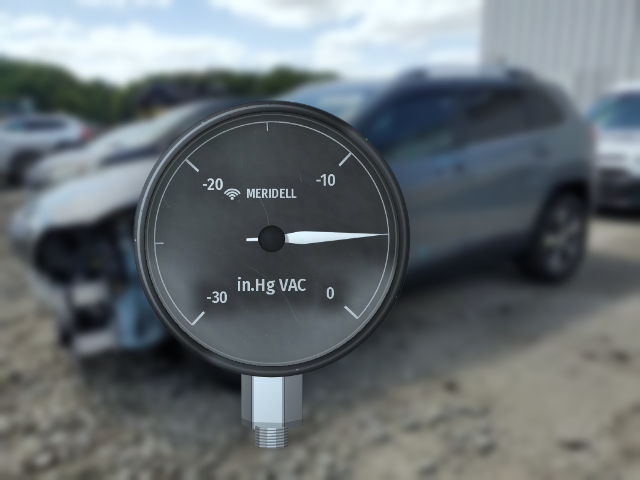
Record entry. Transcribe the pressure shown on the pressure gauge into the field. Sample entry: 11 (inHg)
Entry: -5 (inHg)
